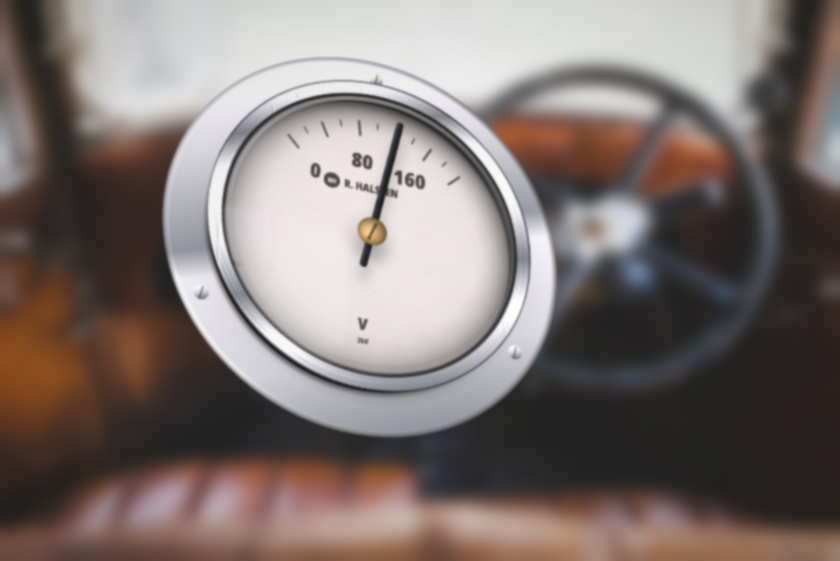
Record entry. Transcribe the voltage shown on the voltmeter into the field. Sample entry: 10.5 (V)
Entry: 120 (V)
